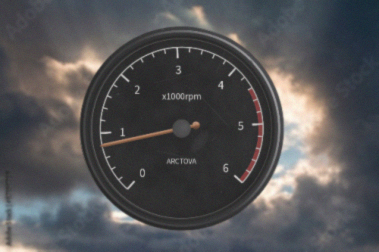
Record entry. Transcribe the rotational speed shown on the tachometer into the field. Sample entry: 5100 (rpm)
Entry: 800 (rpm)
